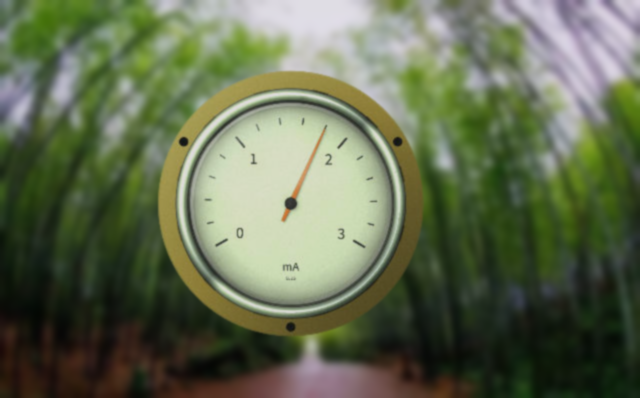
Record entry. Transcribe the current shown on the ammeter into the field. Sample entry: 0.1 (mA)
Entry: 1.8 (mA)
